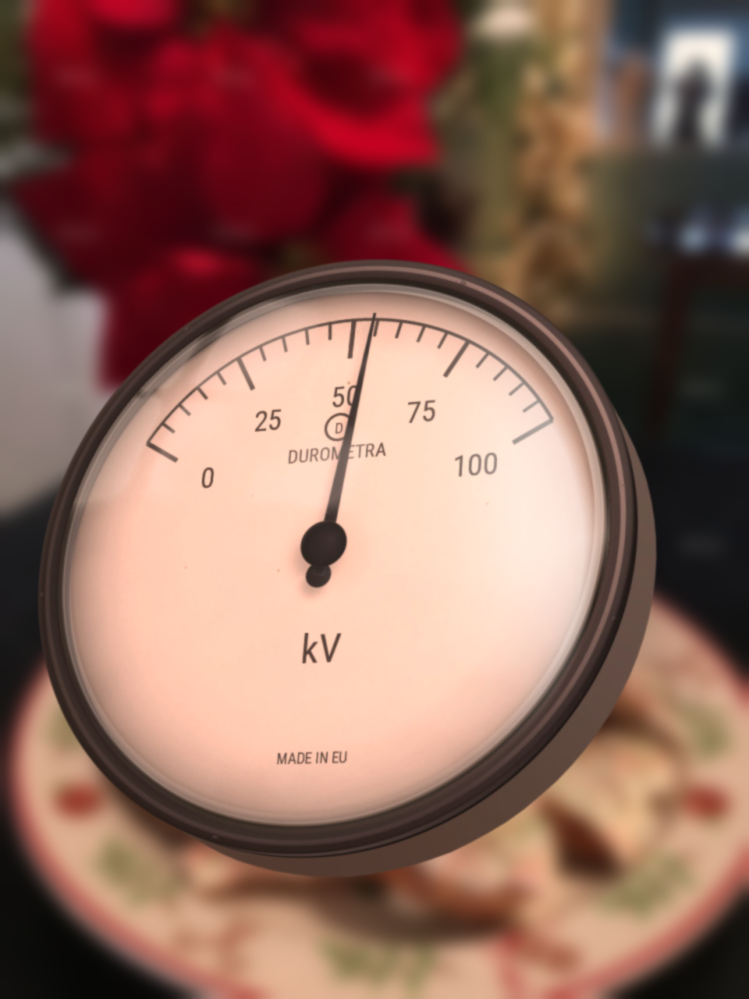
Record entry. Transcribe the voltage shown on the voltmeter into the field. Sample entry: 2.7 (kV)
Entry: 55 (kV)
